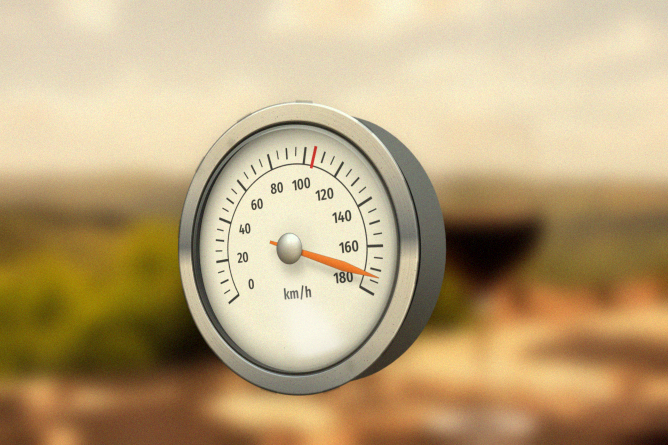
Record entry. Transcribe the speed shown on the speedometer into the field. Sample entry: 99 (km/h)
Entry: 172.5 (km/h)
